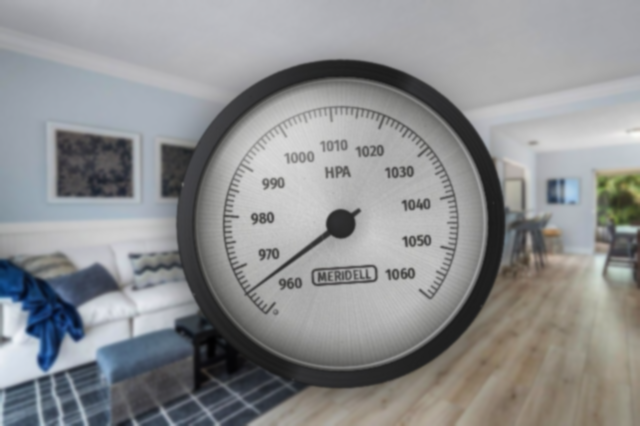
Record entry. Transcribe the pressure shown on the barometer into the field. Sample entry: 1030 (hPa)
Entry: 965 (hPa)
